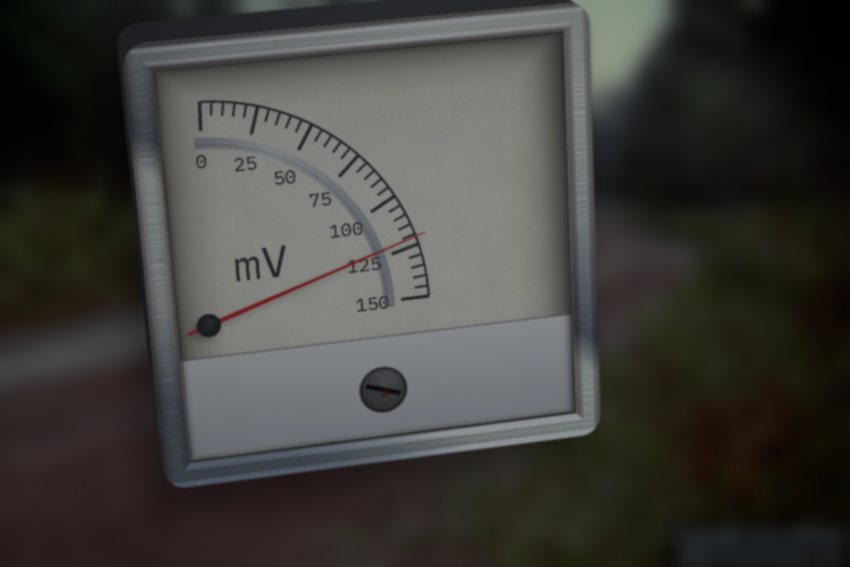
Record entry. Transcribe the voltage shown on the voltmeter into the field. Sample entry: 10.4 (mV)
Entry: 120 (mV)
